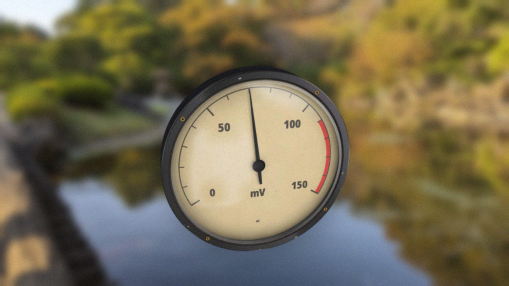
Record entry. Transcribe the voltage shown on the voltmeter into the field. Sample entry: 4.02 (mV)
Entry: 70 (mV)
